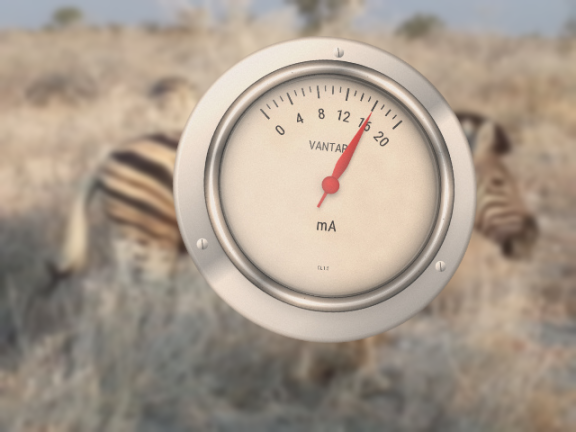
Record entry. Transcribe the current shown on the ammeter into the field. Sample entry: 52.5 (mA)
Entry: 16 (mA)
